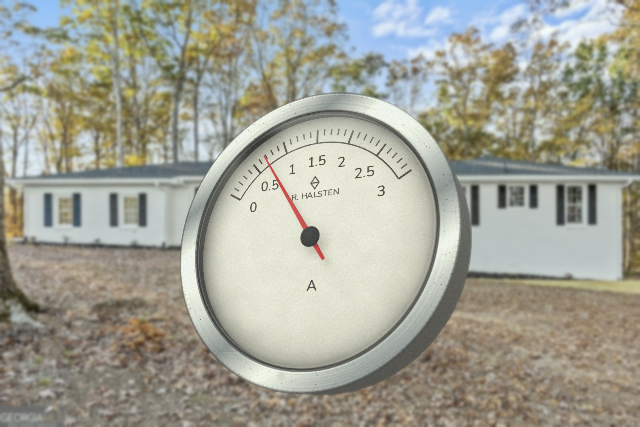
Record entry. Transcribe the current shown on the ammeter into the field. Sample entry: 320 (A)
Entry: 0.7 (A)
